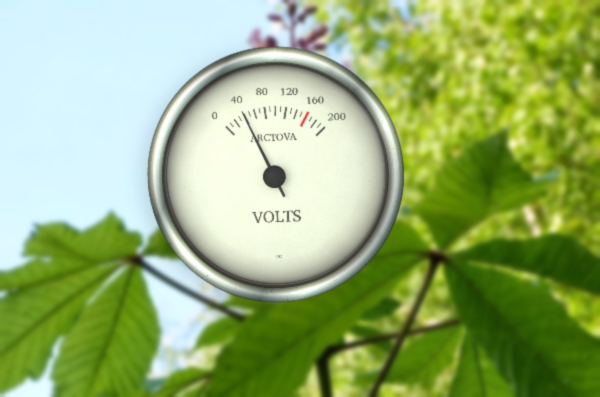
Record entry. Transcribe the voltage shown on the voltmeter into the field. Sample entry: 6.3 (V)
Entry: 40 (V)
